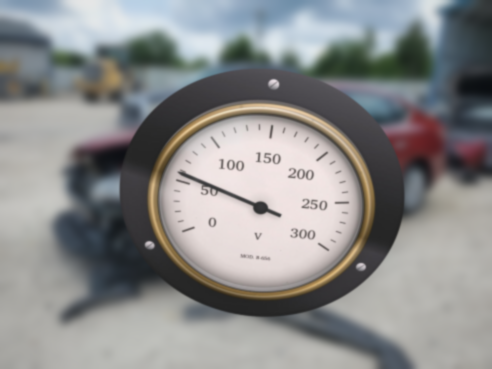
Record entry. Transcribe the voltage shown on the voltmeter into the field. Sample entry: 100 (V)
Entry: 60 (V)
